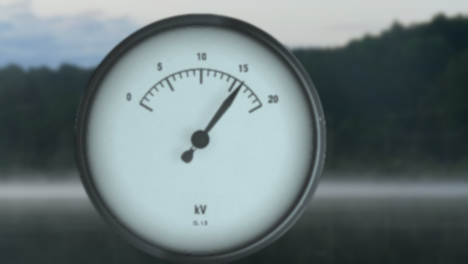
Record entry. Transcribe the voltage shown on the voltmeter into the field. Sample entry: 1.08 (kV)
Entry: 16 (kV)
